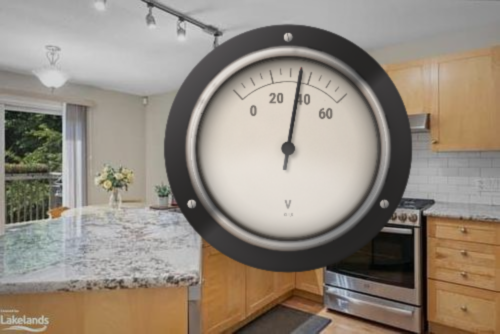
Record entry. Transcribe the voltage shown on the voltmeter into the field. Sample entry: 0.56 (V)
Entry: 35 (V)
